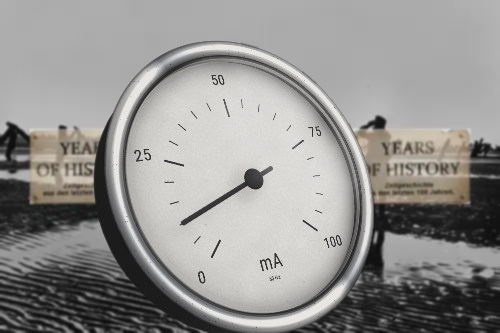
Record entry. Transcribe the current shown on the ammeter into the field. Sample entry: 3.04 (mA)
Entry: 10 (mA)
